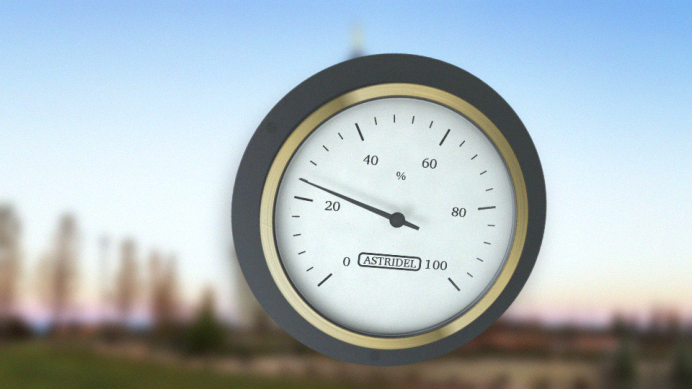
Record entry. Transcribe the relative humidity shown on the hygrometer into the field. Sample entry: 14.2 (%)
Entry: 24 (%)
